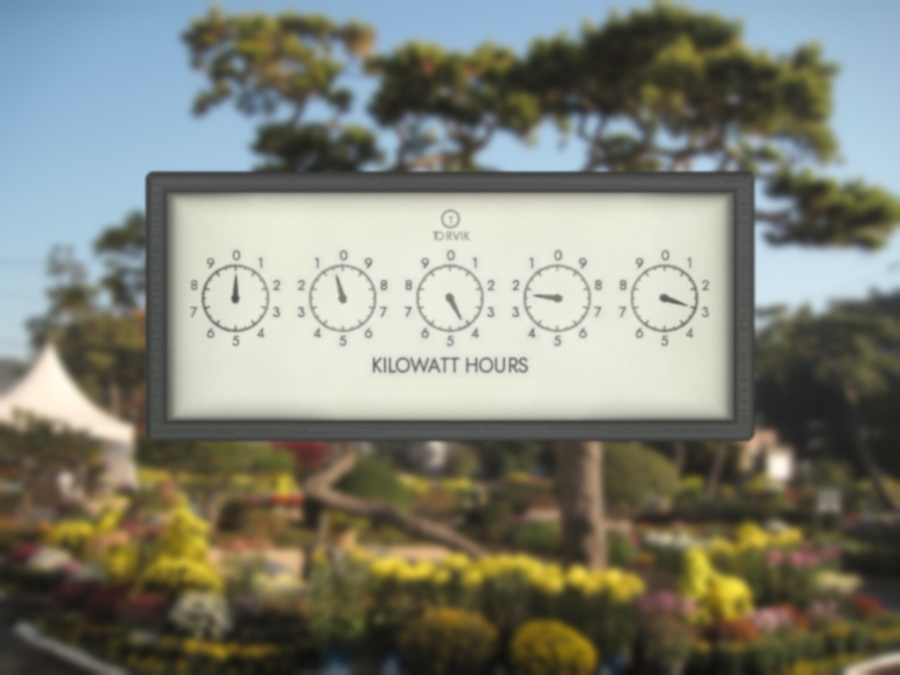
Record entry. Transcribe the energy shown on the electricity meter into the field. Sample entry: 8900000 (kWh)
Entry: 423 (kWh)
